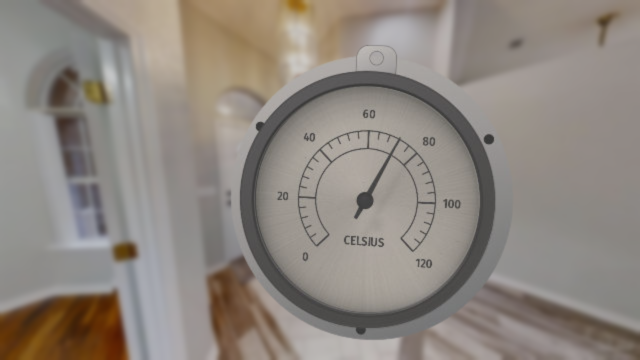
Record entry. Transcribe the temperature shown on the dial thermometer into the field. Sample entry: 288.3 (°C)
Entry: 72 (°C)
